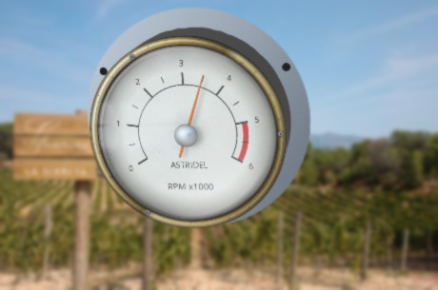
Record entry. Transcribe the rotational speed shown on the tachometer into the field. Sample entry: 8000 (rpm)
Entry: 3500 (rpm)
